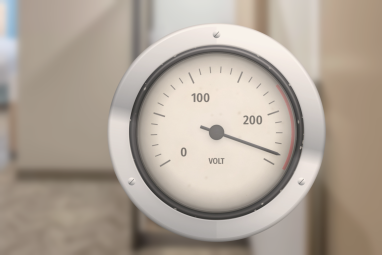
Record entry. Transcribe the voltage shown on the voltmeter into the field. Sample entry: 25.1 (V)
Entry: 240 (V)
